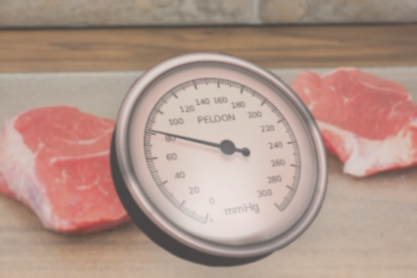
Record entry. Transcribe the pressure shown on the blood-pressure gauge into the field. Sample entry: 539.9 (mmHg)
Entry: 80 (mmHg)
